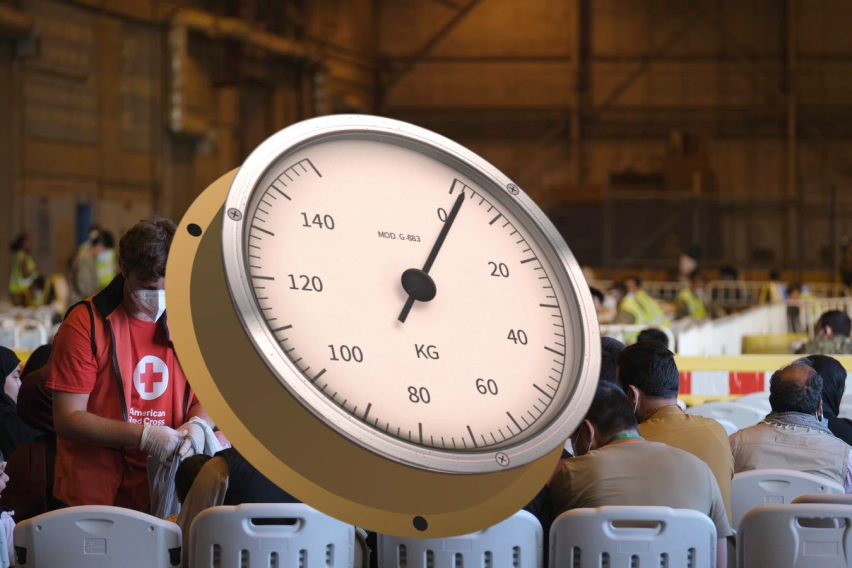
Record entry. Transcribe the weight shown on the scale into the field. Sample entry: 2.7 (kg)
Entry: 2 (kg)
